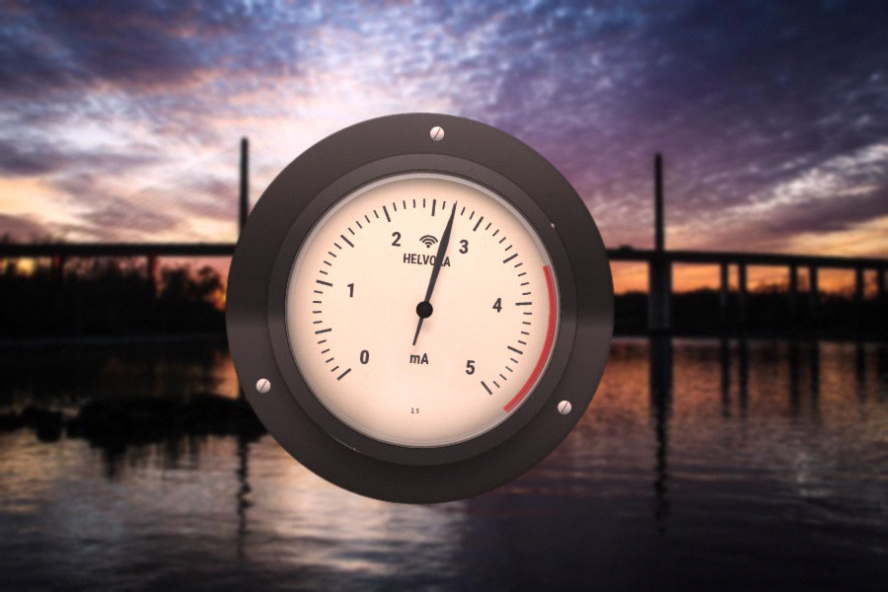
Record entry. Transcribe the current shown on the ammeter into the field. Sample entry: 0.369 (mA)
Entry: 2.7 (mA)
